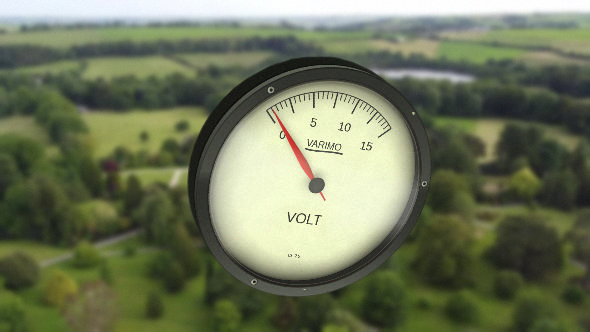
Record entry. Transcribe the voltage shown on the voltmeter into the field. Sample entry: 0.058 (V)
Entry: 0.5 (V)
